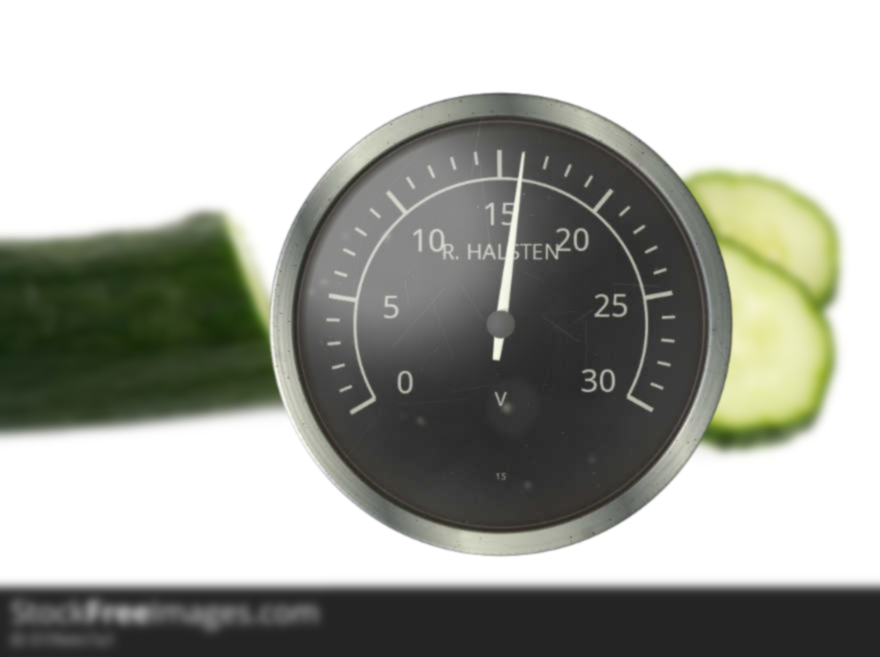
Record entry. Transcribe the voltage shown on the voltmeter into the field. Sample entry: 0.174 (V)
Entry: 16 (V)
